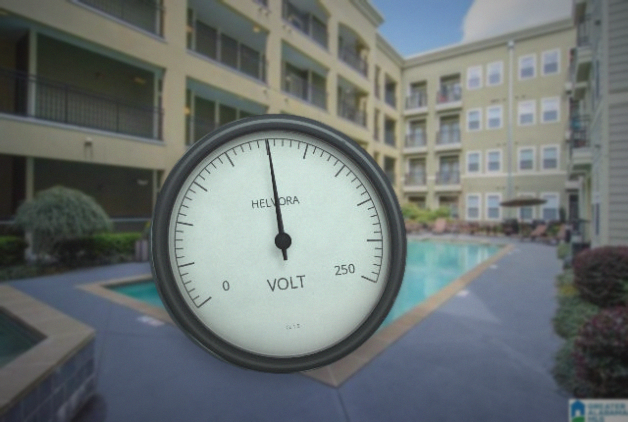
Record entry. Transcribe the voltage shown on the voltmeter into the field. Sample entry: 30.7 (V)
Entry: 125 (V)
